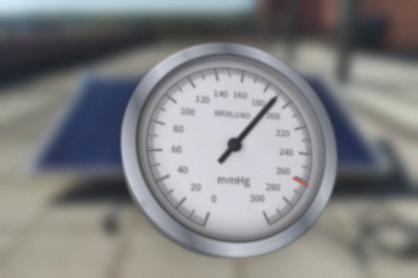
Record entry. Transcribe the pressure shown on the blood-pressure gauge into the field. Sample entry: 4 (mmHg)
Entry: 190 (mmHg)
